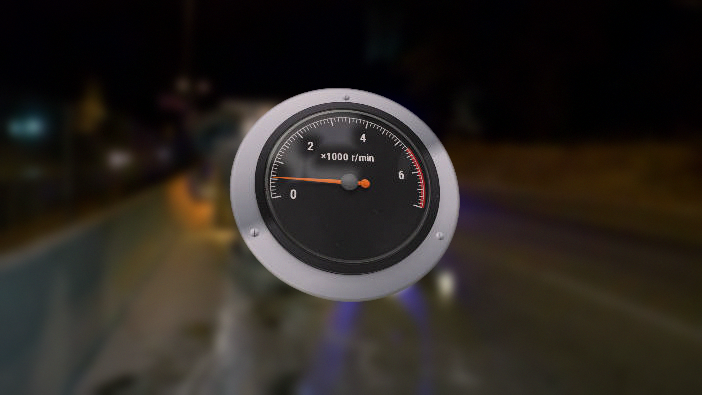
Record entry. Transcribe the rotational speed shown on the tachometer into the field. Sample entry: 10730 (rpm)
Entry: 500 (rpm)
